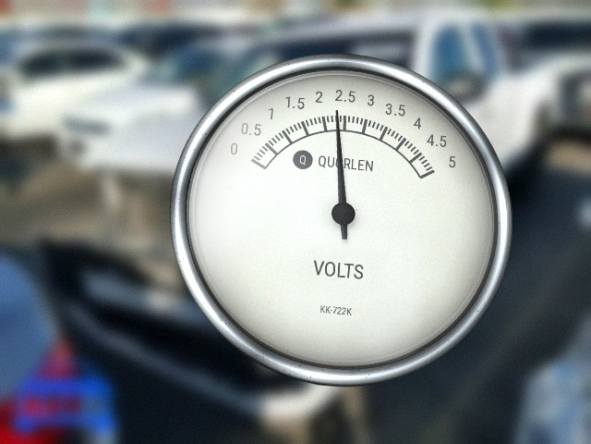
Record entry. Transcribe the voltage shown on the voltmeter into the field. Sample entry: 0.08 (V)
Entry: 2.3 (V)
